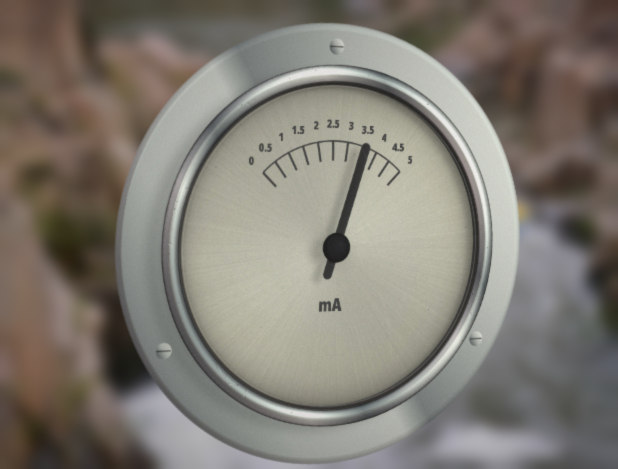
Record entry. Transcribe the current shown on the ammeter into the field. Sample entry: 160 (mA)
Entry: 3.5 (mA)
